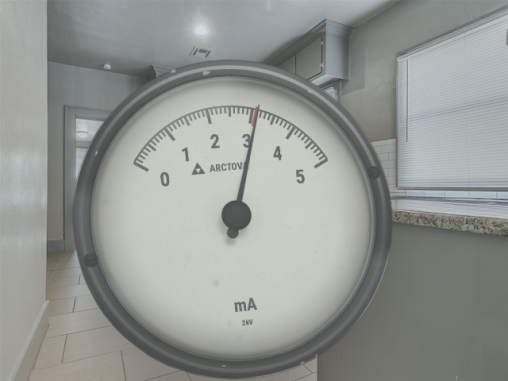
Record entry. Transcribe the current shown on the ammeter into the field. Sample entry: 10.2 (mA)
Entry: 3.1 (mA)
